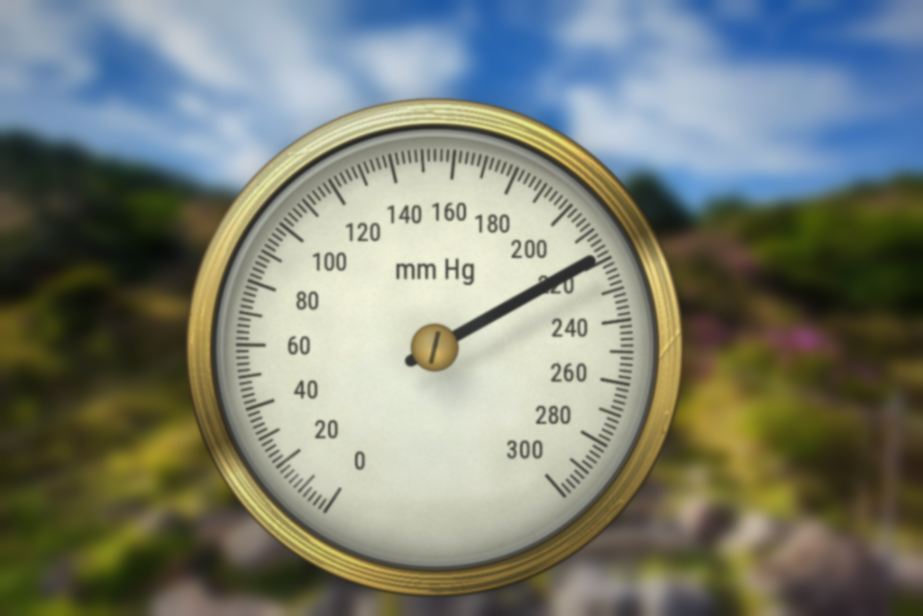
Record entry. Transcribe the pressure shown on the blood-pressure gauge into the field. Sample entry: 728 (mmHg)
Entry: 218 (mmHg)
